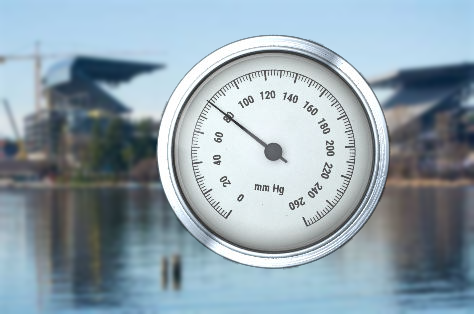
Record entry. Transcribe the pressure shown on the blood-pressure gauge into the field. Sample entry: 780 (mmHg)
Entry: 80 (mmHg)
